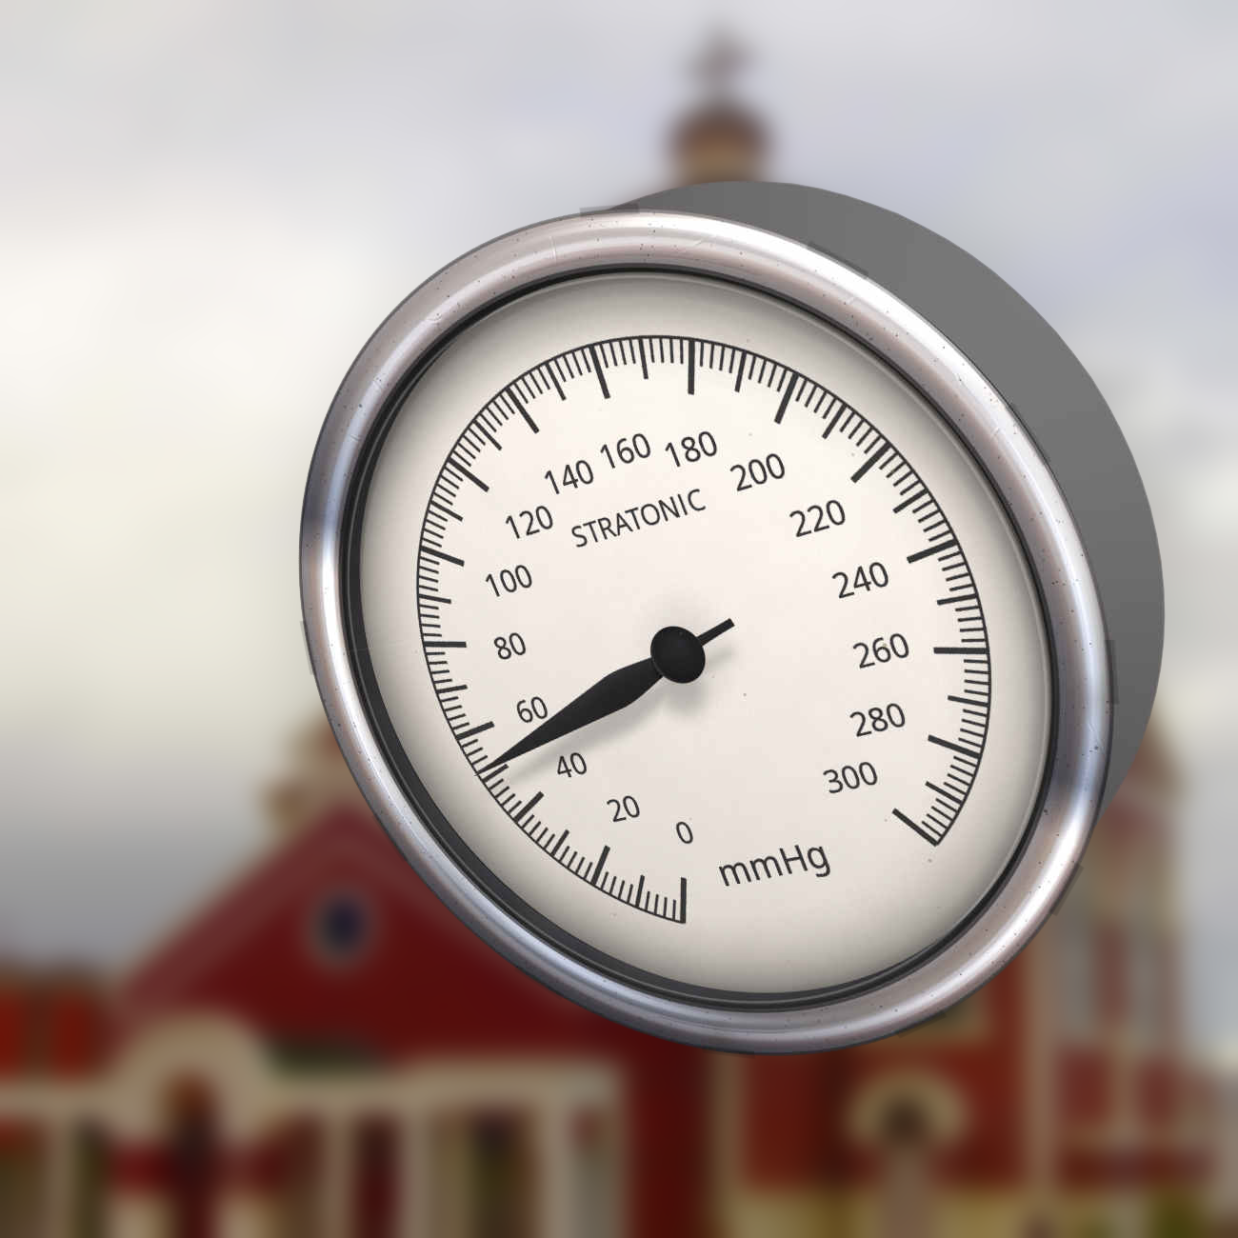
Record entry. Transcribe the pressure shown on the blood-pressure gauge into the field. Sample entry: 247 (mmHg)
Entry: 52 (mmHg)
